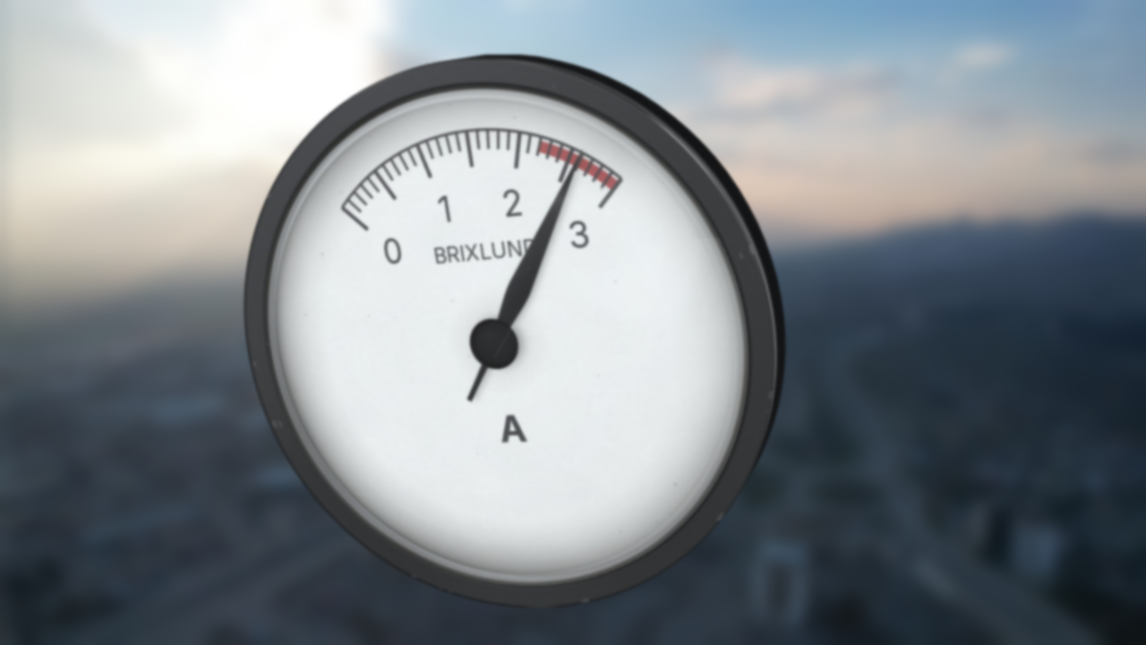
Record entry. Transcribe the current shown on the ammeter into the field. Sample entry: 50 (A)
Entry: 2.6 (A)
